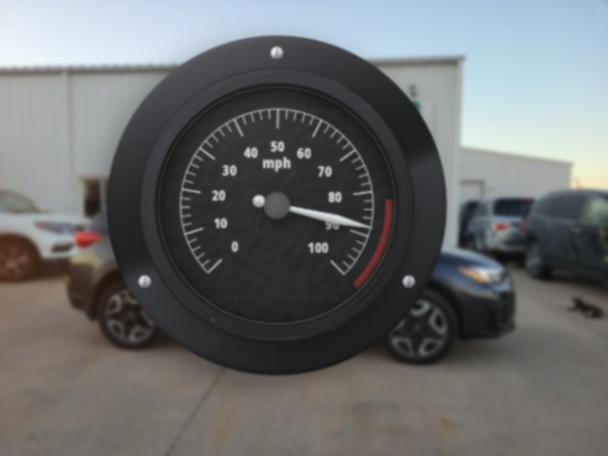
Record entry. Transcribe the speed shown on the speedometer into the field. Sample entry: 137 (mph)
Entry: 88 (mph)
